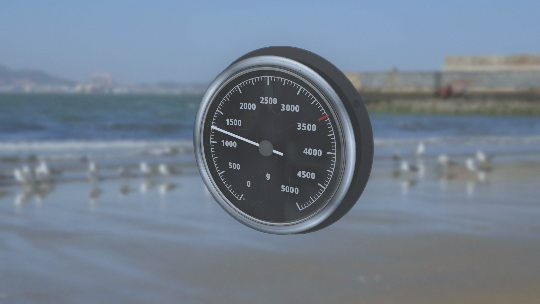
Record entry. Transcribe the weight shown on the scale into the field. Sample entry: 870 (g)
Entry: 1250 (g)
